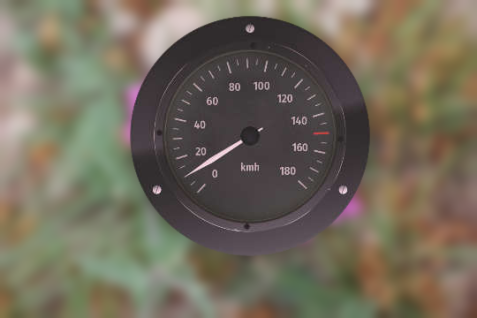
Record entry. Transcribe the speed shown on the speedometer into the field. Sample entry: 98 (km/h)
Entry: 10 (km/h)
